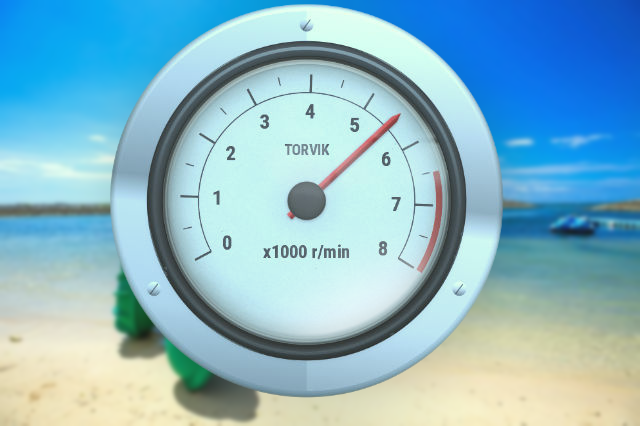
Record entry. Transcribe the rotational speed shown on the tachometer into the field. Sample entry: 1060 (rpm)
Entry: 5500 (rpm)
